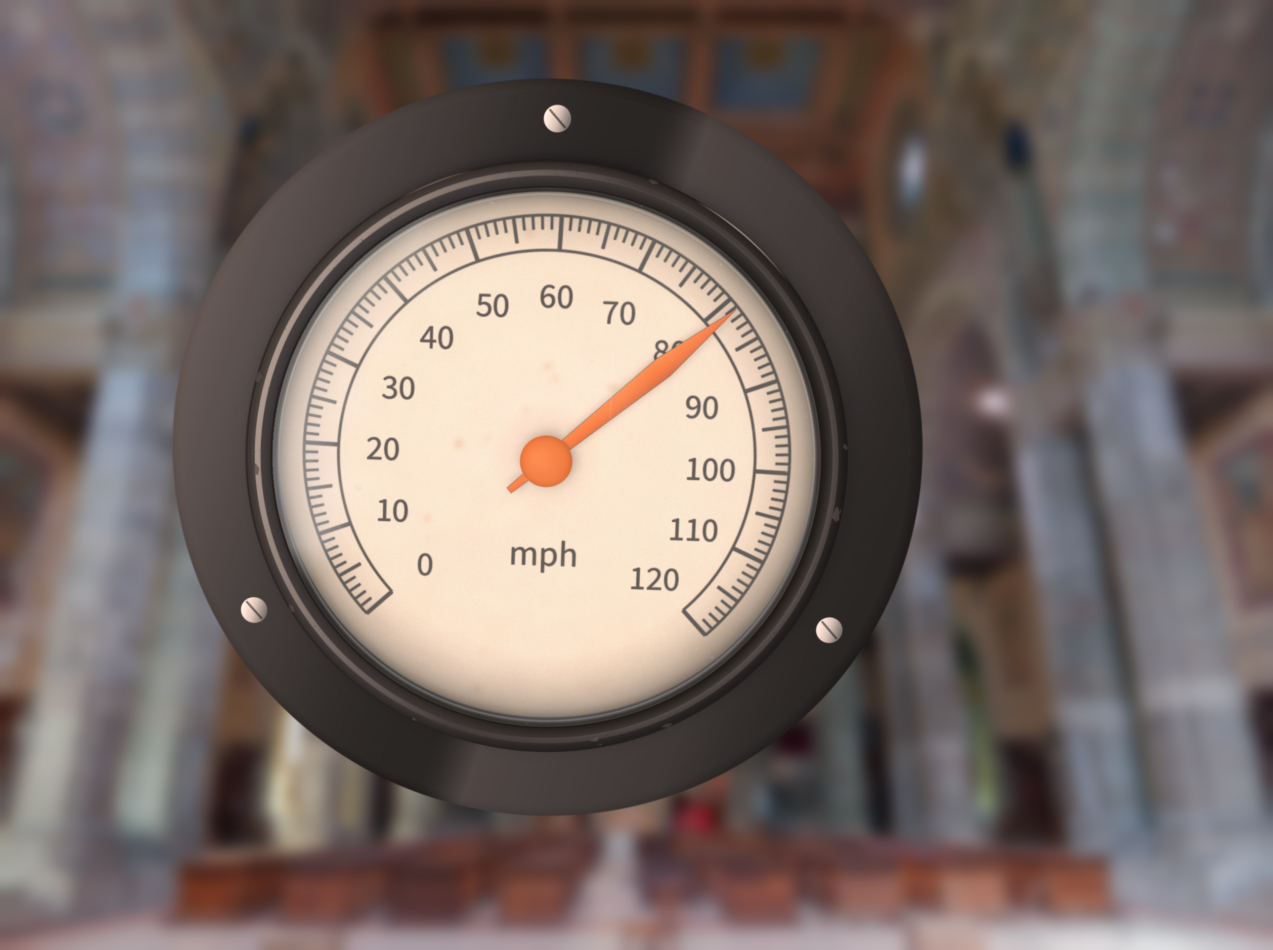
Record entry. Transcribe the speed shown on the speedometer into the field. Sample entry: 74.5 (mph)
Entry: 81 (mph)
